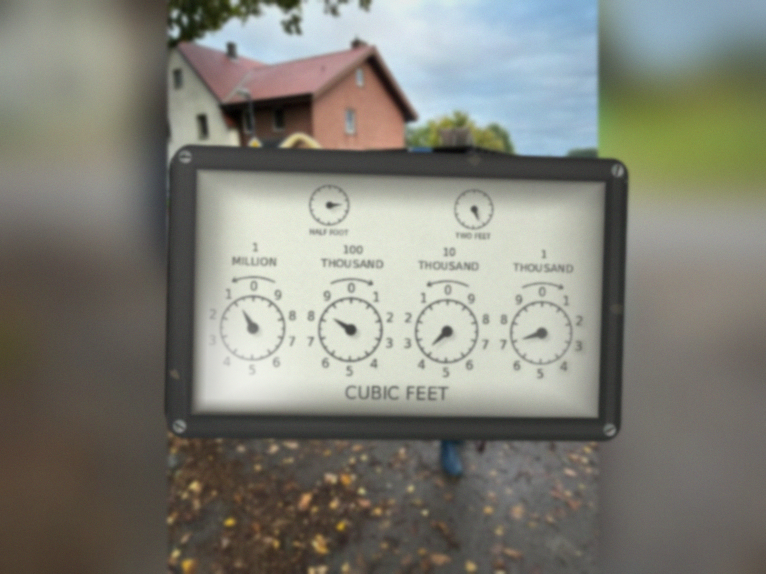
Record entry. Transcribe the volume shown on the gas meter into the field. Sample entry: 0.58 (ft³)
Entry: 83700 (ft³)
